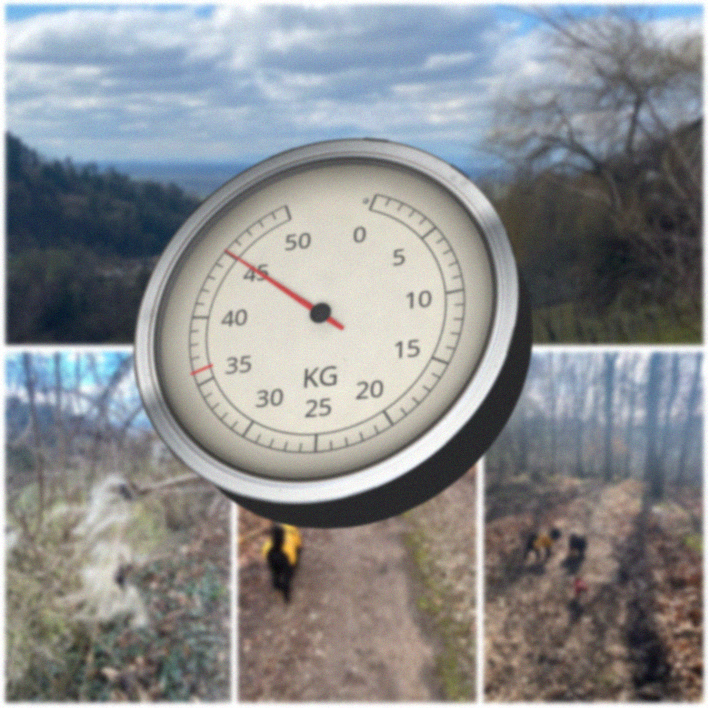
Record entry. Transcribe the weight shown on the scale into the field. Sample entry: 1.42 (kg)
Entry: 45 (kg)
